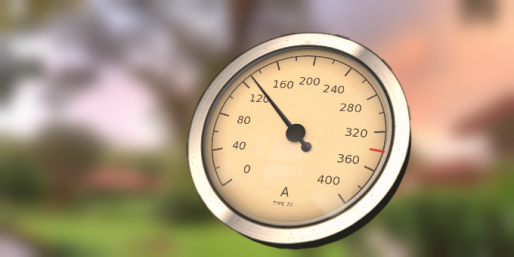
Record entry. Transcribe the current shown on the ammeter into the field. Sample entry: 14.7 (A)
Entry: 130 (A)
